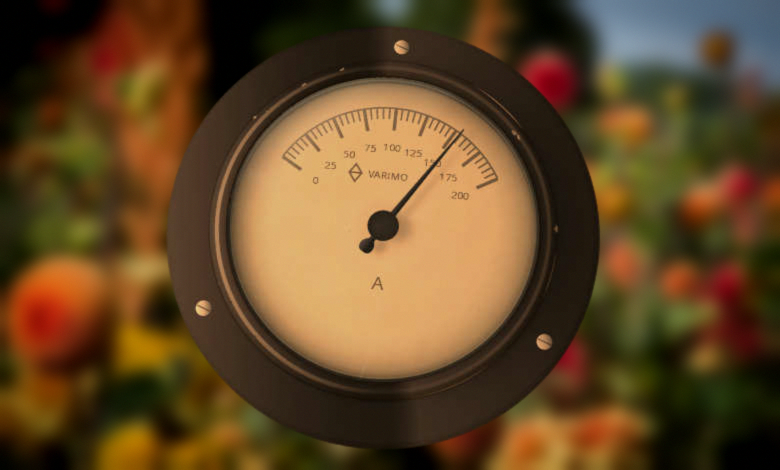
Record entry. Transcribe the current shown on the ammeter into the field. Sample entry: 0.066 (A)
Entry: 155 (A)
